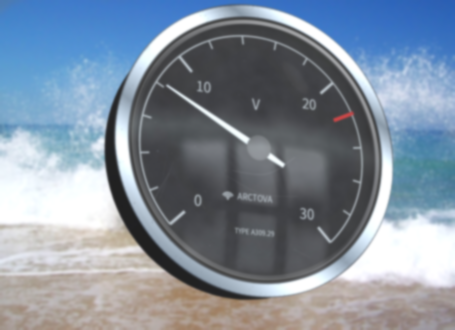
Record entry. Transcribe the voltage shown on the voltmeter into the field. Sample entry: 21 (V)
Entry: 8 (V)
